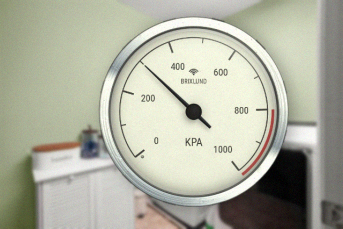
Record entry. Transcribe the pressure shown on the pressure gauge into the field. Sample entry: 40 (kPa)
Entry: 300 (kPa)
